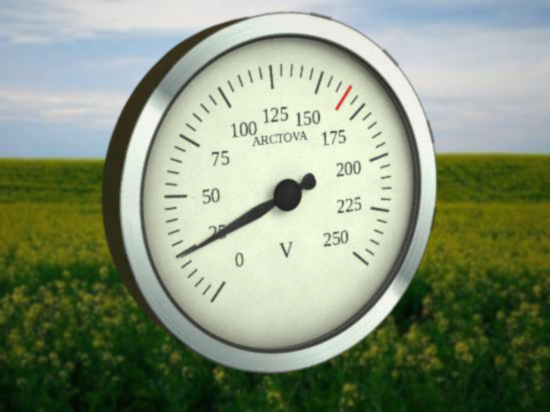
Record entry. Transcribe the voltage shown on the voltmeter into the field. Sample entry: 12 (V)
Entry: 25 (V)
